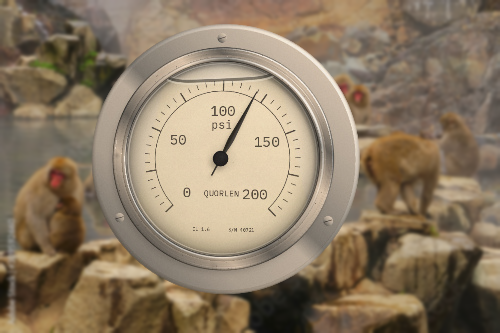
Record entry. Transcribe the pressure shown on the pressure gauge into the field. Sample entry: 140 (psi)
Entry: 120 (psi)
